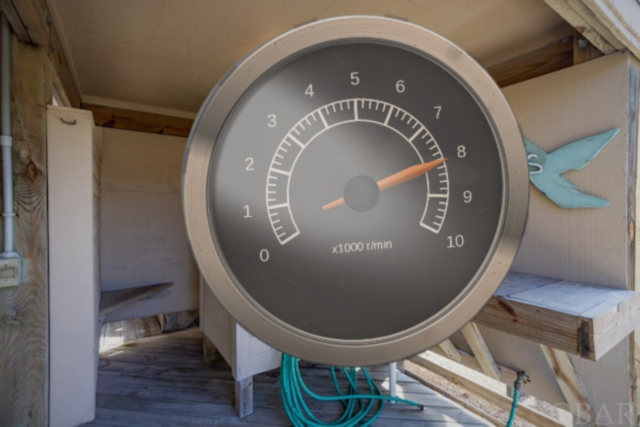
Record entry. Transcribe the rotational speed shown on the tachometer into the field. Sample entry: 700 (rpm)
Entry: 8000 (rpm)
